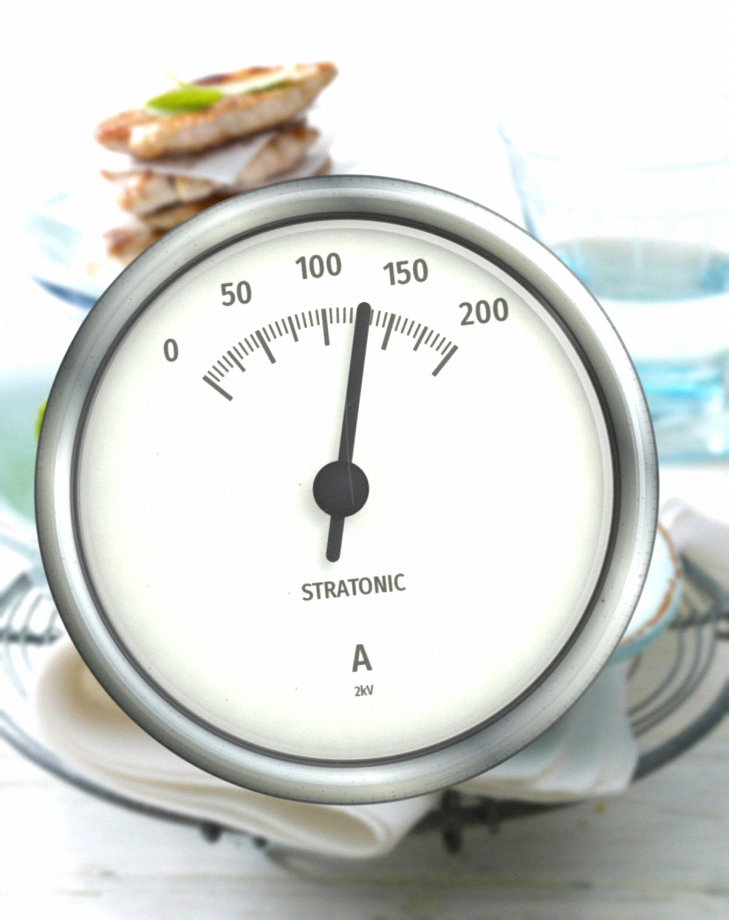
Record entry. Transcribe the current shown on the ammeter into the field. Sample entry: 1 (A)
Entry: 130 (A)
